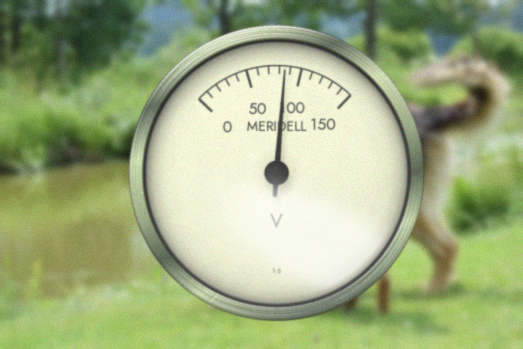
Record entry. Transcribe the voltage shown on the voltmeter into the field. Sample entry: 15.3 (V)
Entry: 85 (V)
